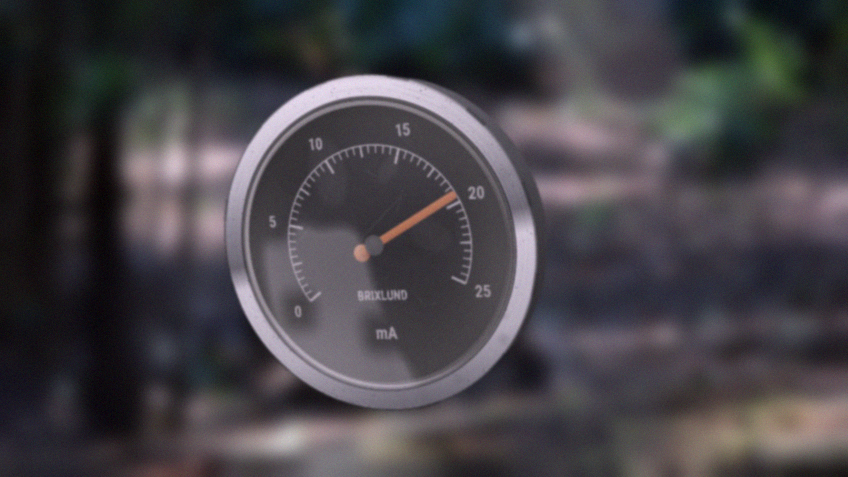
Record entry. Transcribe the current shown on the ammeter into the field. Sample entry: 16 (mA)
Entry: 19.5 (mA)
